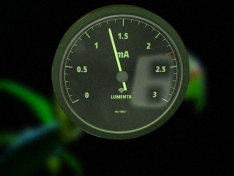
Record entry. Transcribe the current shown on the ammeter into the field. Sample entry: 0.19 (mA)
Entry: 1.3 (mA)
